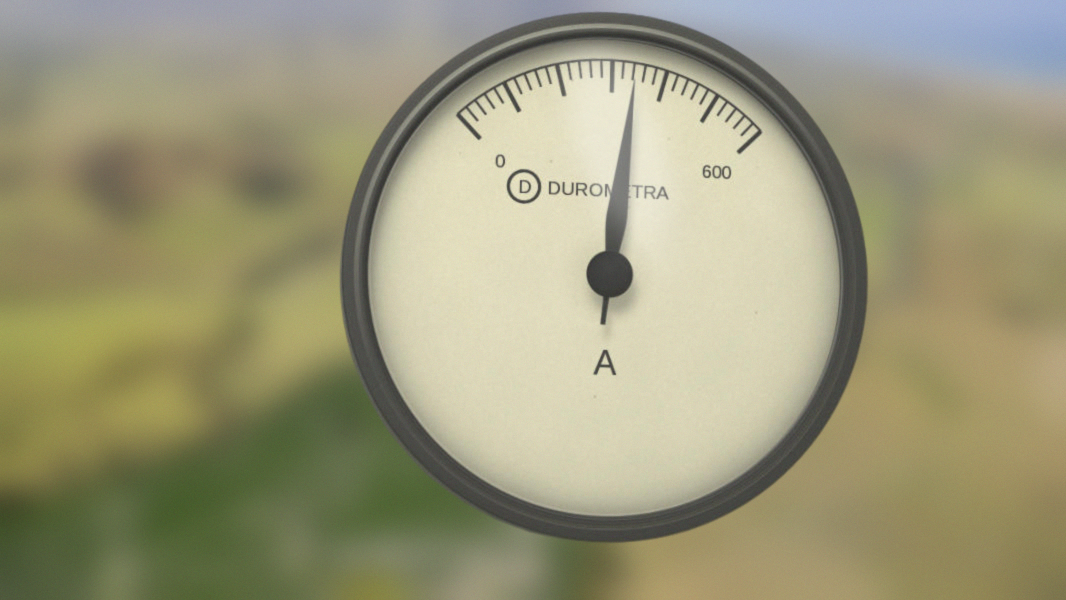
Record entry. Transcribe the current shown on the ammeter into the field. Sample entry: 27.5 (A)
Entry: 340 (A)
